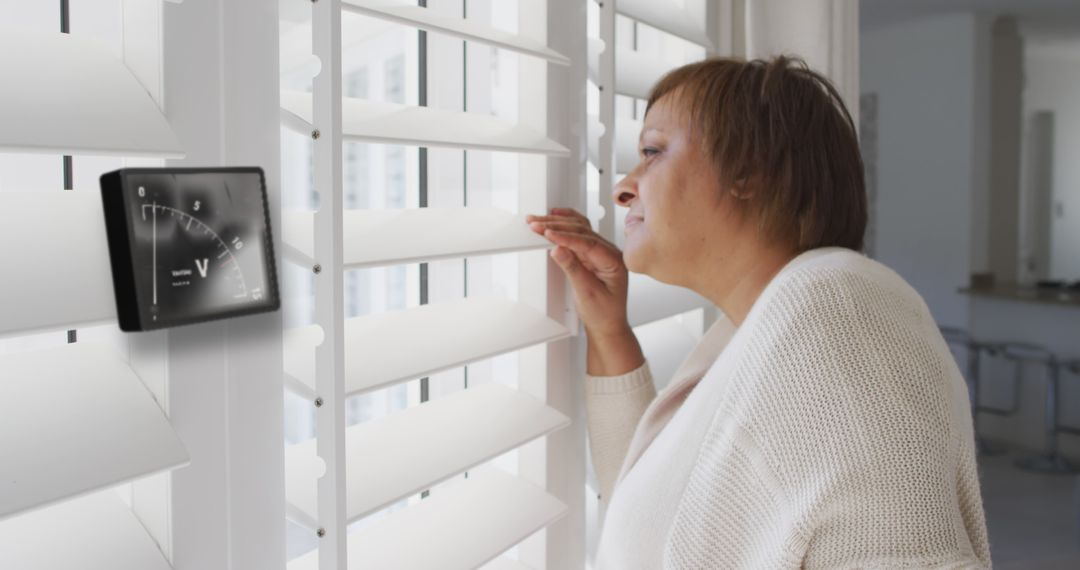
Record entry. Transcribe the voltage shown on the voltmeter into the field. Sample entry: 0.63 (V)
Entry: 1 (V)
